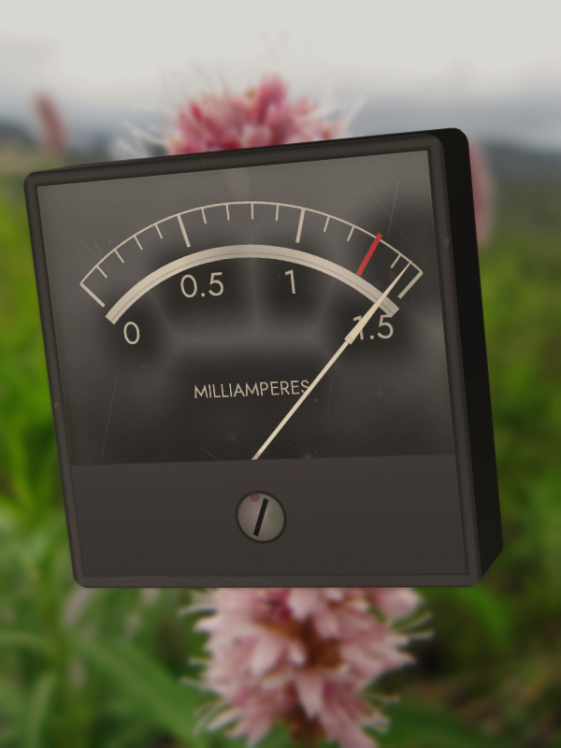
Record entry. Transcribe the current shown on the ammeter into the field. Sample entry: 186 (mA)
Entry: 1.45 (mA)
